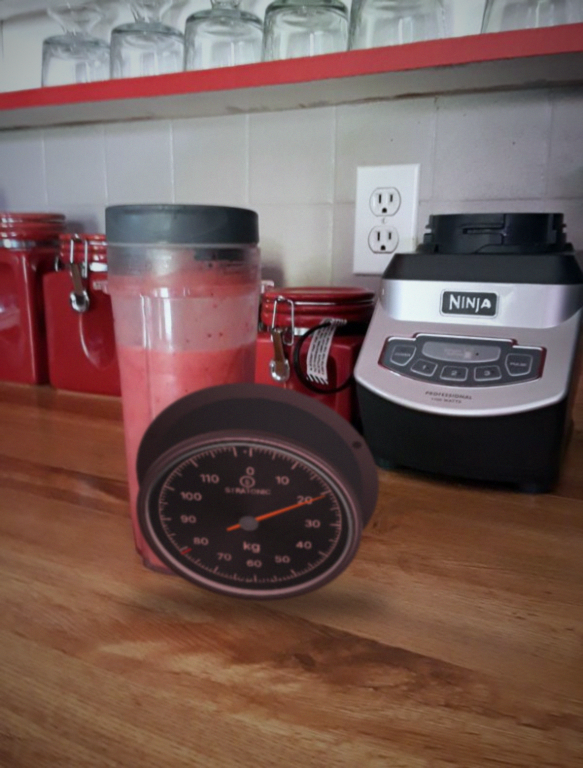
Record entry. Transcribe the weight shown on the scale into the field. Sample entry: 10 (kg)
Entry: 20 (kg)
